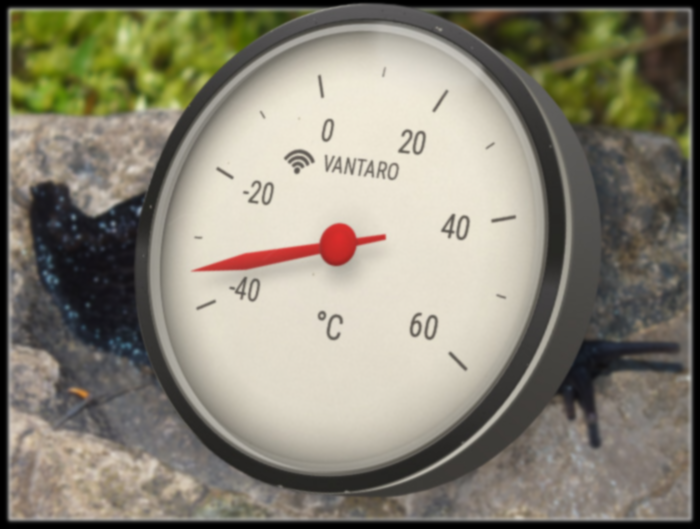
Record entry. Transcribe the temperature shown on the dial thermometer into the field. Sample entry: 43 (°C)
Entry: -35 (°C)
